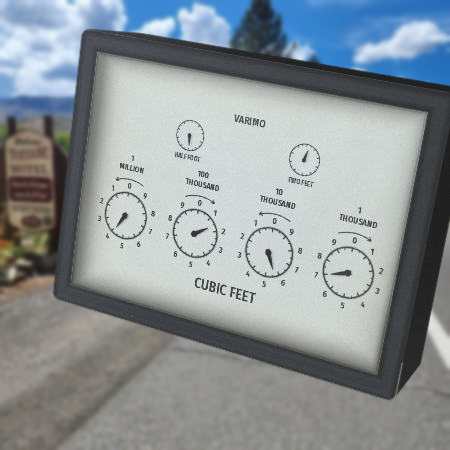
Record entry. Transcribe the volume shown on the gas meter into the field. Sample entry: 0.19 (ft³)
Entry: 415700 (ft³)
